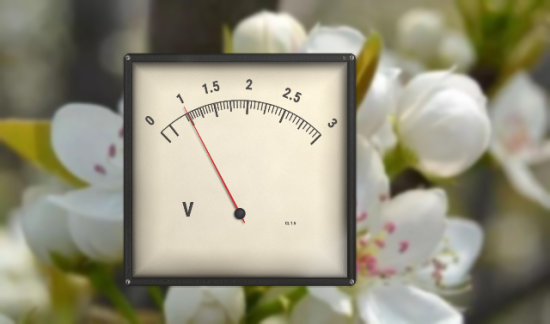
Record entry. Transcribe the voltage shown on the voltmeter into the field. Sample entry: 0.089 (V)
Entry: 1 (V)
